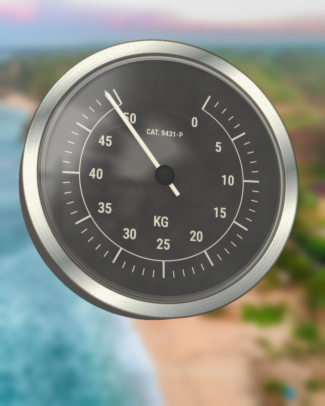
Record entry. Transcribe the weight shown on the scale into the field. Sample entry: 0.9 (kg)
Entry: 49 (kg)
